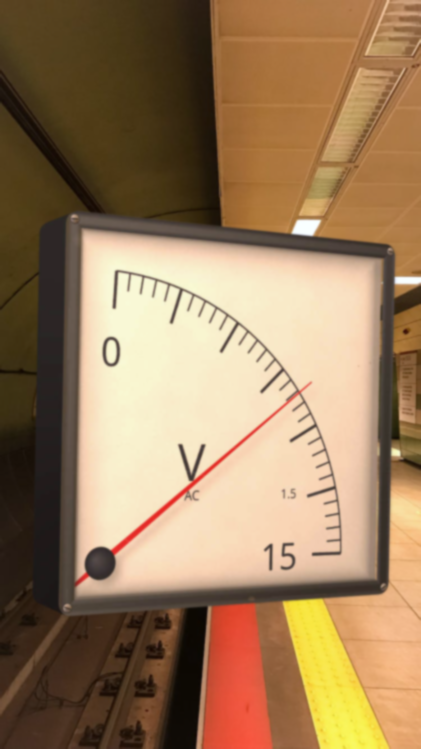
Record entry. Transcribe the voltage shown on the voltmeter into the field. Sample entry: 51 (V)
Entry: 8.5 (V)
